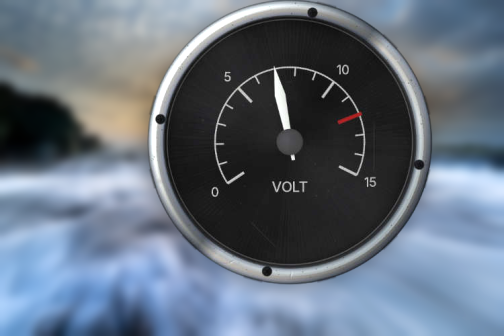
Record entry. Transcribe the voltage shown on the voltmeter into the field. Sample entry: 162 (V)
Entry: 7 (V)
